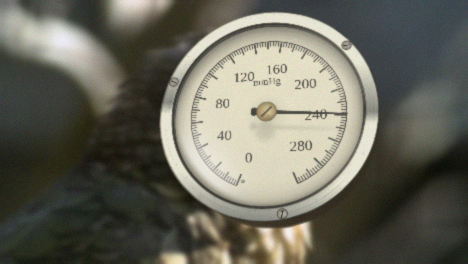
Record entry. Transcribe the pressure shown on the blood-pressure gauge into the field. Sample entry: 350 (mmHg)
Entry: 240 (mmHg)
